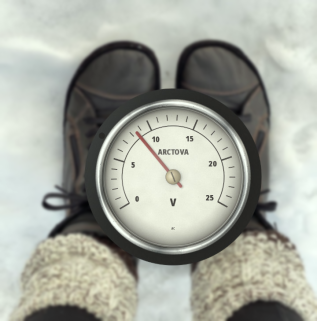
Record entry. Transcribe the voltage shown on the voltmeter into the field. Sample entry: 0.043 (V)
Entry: 8.5 (V)
